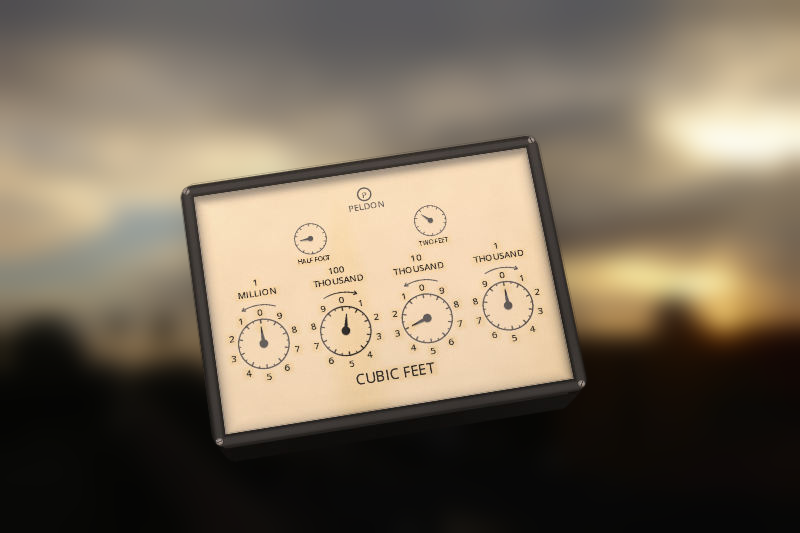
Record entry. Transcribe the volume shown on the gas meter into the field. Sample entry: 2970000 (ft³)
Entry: 3000 (ft³)
